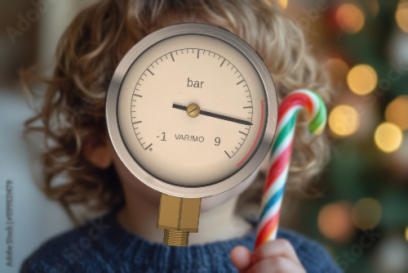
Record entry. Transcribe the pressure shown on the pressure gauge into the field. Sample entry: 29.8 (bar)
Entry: 7.6 (bar)
